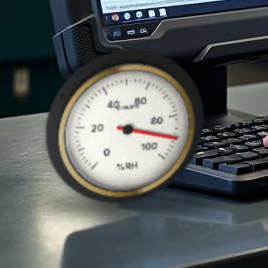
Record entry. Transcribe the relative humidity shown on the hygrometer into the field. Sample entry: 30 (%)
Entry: 90 (%)
